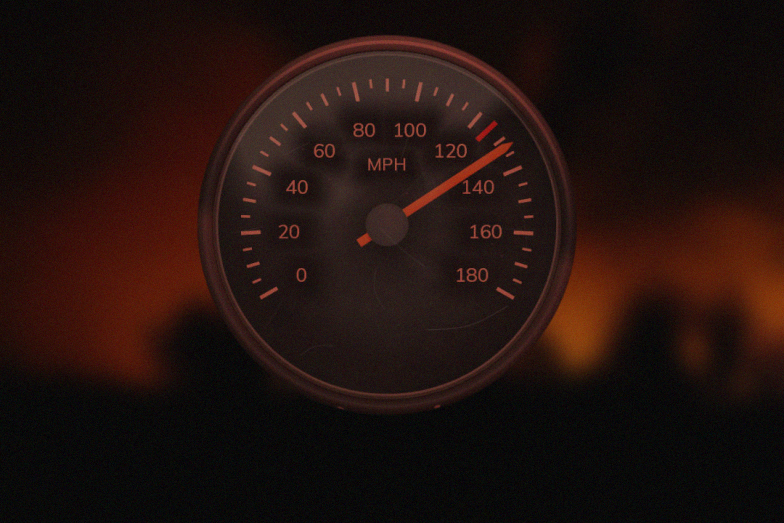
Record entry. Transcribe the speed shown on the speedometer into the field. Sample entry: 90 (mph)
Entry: 132.5 (mph)
